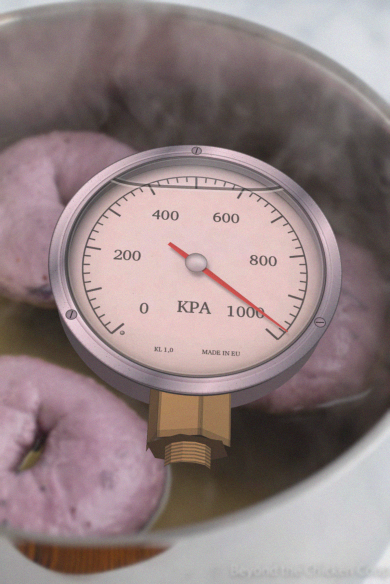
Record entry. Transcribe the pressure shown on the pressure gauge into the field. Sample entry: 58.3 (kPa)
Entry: 980 (kPa)
